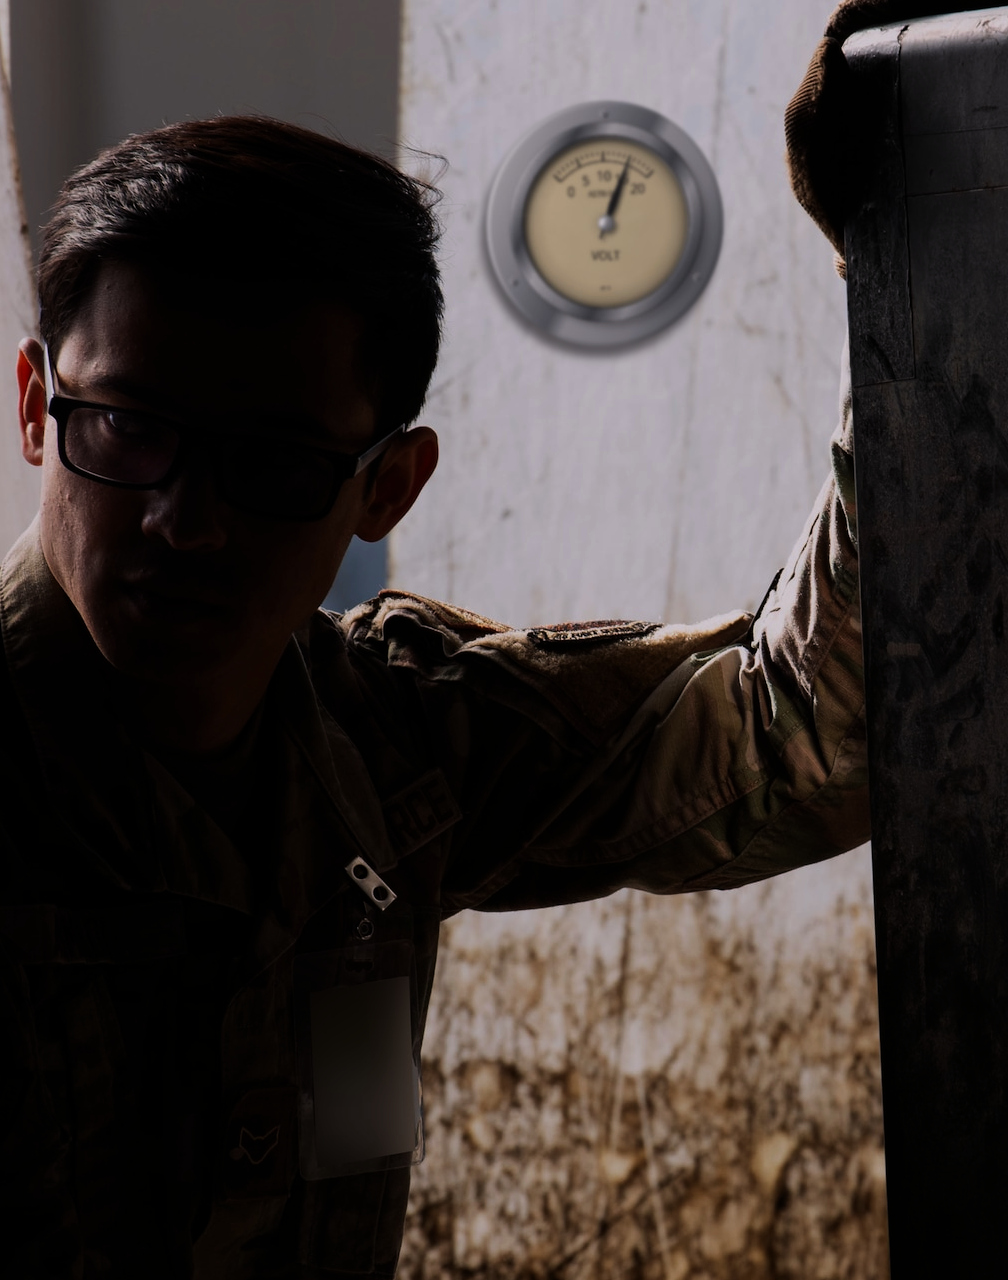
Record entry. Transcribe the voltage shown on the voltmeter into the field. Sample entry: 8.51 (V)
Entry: 15 (V)
